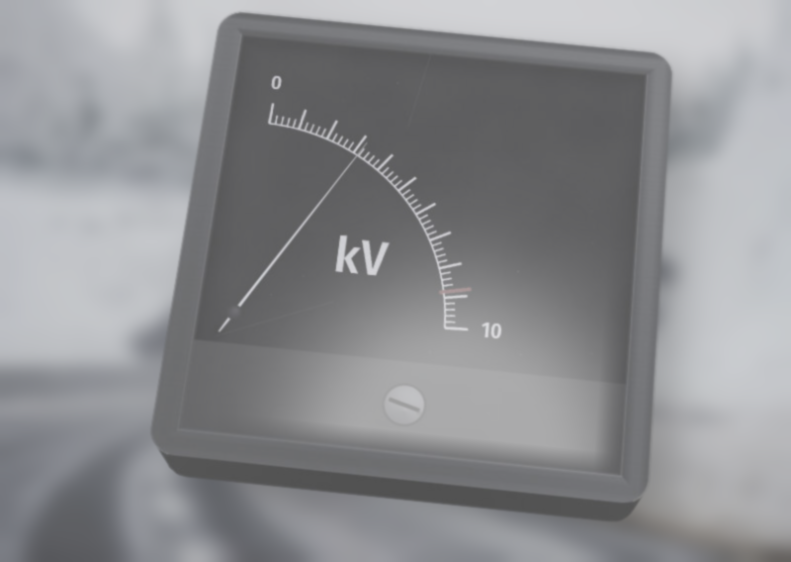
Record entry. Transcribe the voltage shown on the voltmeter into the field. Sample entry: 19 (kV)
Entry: 3.2 (kV)
